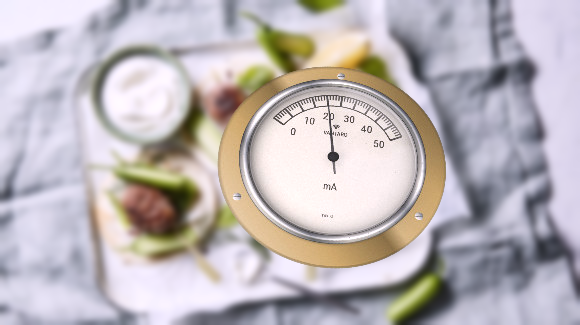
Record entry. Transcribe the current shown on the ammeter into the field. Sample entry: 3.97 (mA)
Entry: 20 (mA)
